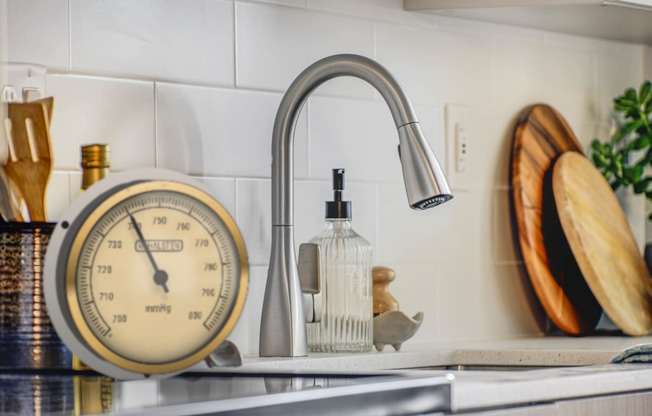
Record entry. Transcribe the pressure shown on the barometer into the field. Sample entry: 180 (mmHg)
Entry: 740 (mmHg)
